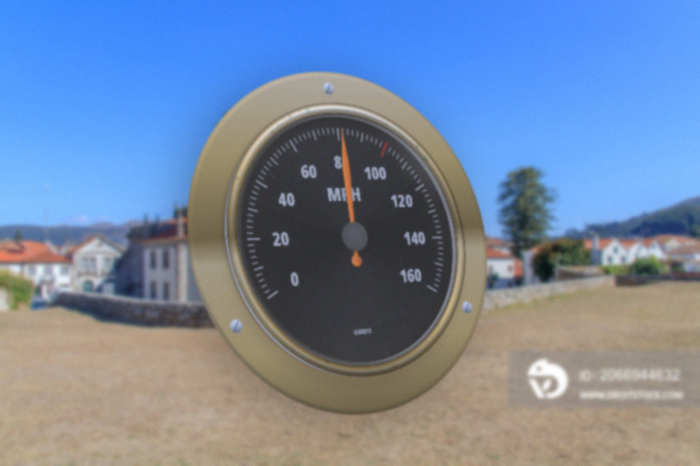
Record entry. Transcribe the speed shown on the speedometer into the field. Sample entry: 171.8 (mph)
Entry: 80 (mph)
